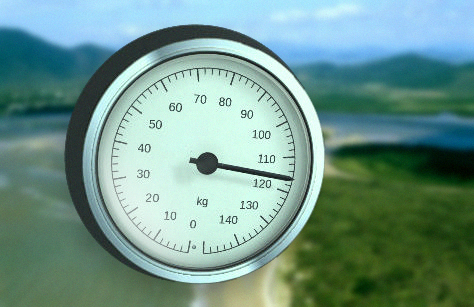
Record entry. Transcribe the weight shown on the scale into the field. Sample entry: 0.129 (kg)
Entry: 116 (kg)
